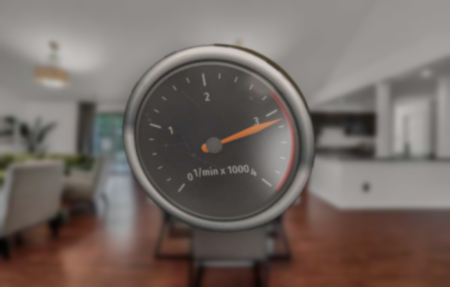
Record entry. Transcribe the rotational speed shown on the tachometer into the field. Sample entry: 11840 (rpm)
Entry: 3100 (rpm)
